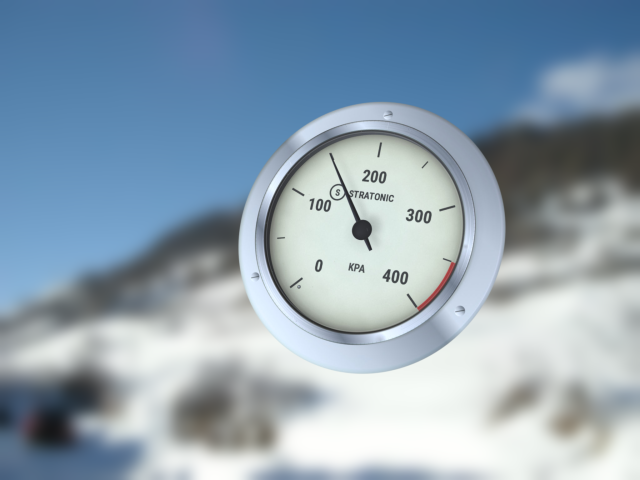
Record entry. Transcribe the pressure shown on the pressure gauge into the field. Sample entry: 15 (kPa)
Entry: 150 (kPa)
